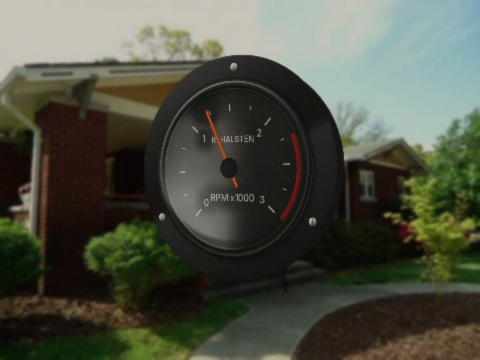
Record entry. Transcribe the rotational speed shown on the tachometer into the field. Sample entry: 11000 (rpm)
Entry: 1250 (rpm)
